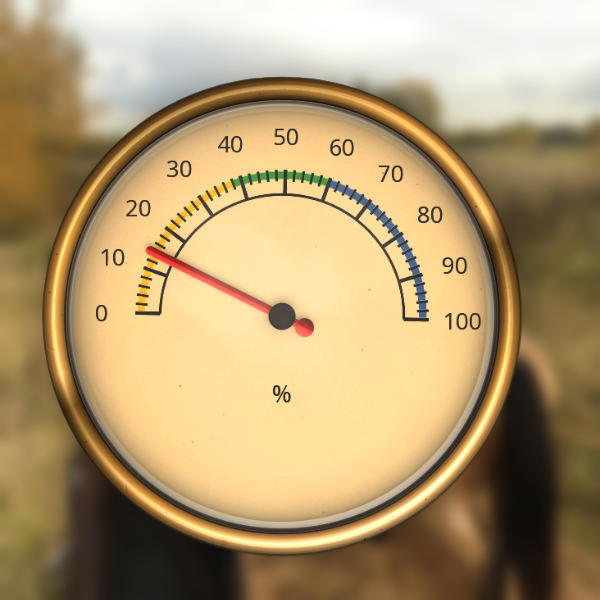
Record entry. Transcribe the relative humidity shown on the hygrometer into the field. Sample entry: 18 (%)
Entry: 14 (%)
